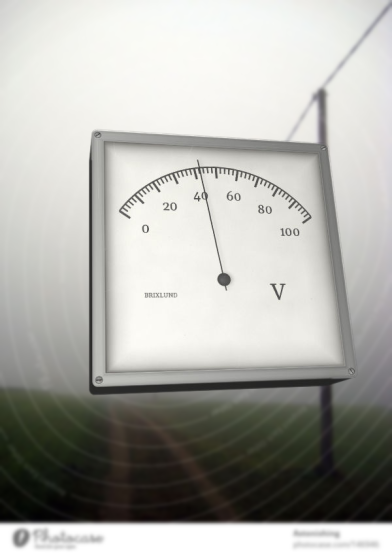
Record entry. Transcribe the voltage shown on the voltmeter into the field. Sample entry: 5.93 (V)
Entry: 42 (V)
